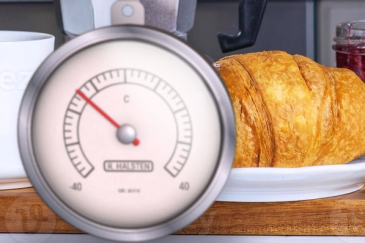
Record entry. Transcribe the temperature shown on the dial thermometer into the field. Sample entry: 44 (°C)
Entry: -14 (°C)
